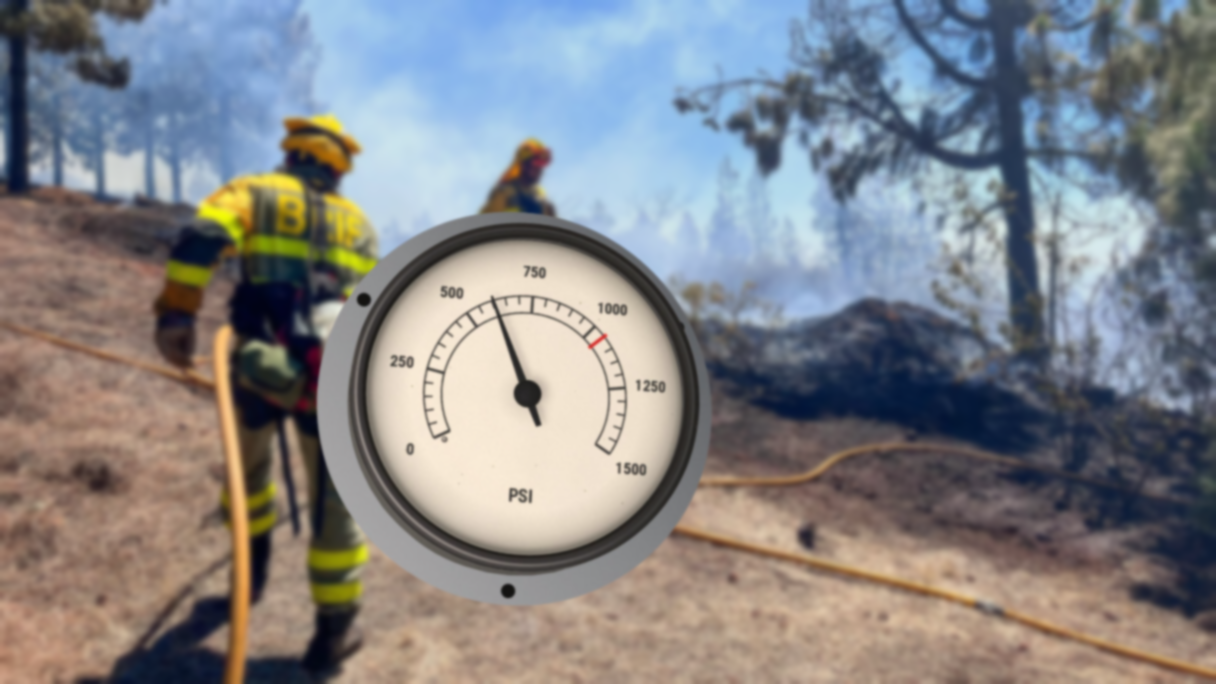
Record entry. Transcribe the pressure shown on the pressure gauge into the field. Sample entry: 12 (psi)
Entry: 600 (psi)
